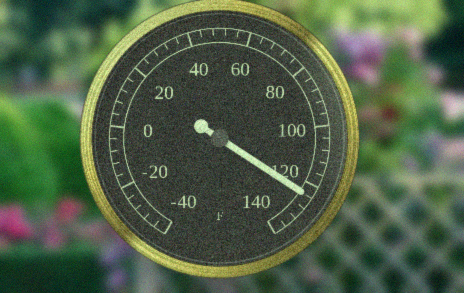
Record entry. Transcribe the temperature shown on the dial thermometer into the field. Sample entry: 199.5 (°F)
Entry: 124 (°F)
